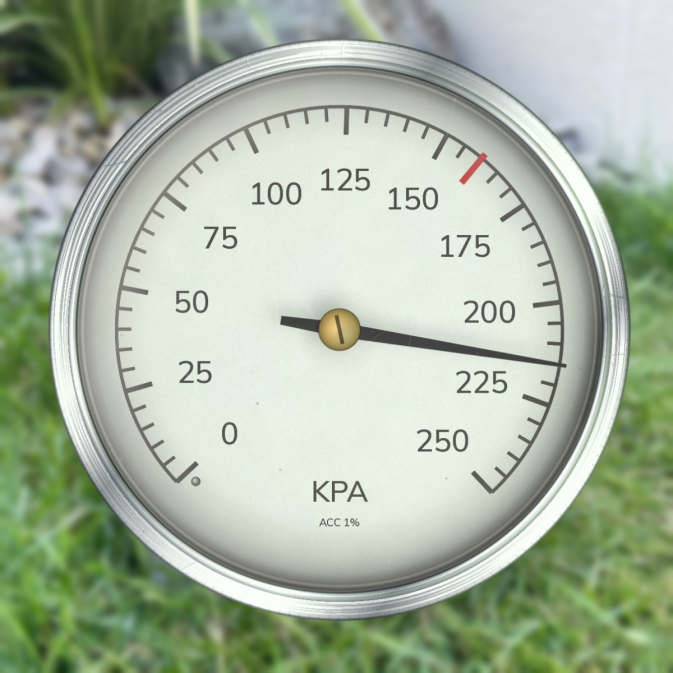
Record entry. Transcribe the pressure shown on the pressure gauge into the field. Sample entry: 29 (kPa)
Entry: 215 (kPa)
